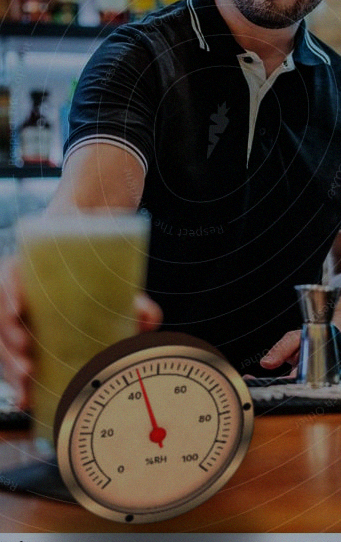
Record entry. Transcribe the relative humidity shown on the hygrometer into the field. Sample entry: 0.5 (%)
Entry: 44 (%)
